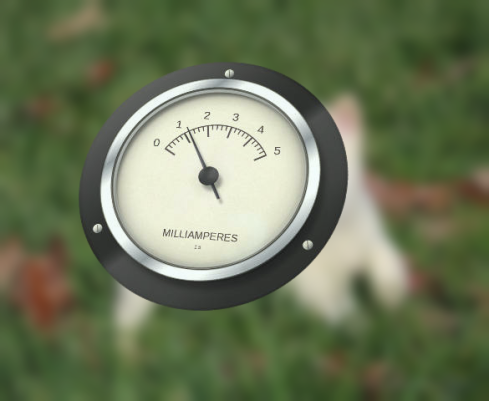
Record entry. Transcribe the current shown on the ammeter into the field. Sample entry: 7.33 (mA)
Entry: 1.2 (mA)
